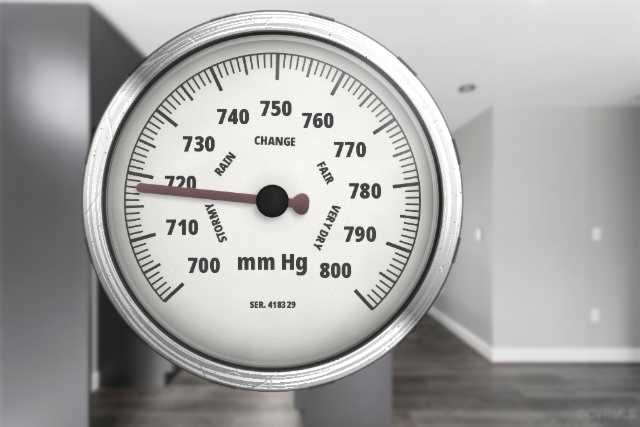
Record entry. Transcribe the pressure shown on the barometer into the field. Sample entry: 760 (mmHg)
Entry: 718 (mmHg)
